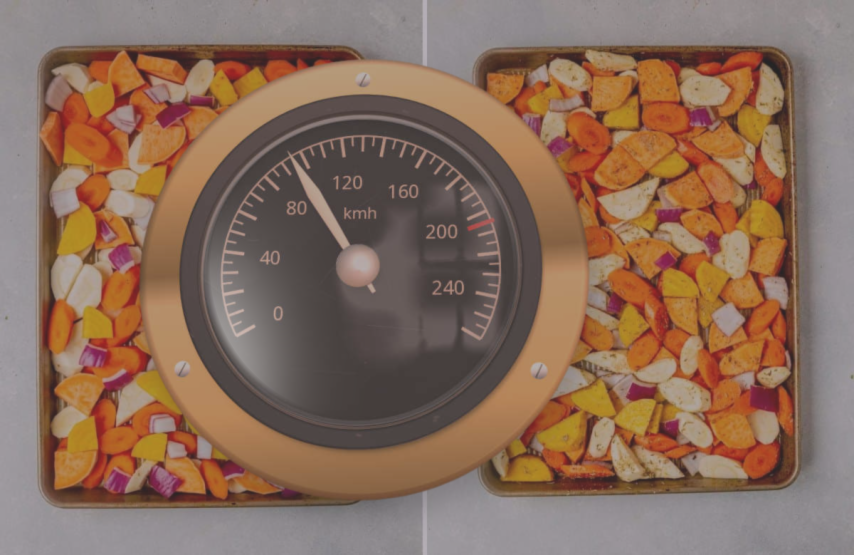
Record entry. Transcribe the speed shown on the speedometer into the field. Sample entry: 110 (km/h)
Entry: 95 (km/h)
